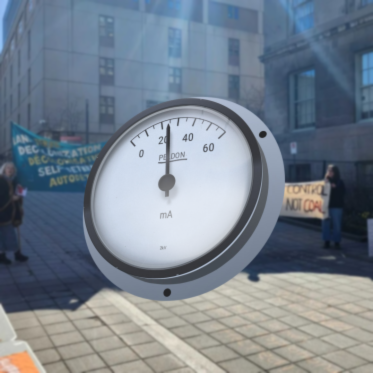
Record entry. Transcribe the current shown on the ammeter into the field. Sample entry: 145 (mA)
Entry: 25 (mA)
